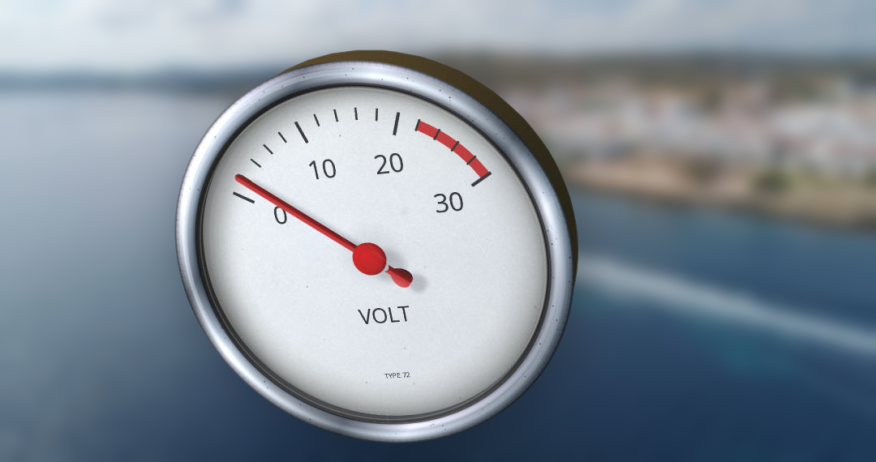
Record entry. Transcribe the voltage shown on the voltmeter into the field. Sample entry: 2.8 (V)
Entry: 2 (V)
